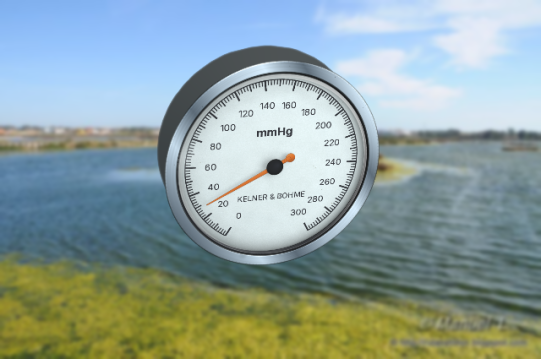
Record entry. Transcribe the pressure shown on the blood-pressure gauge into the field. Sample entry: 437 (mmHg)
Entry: 30 (mmHg)
